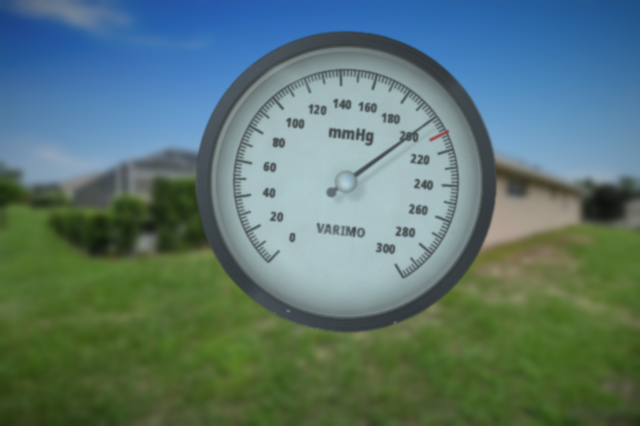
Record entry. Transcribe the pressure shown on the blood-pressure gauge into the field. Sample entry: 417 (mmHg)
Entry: 200 (mmHg)
